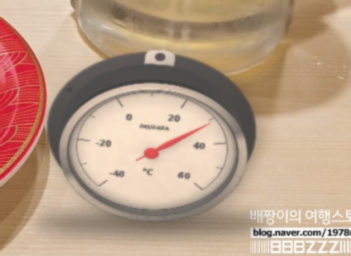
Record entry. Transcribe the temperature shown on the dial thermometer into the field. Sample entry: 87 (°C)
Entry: 30 (°C)
